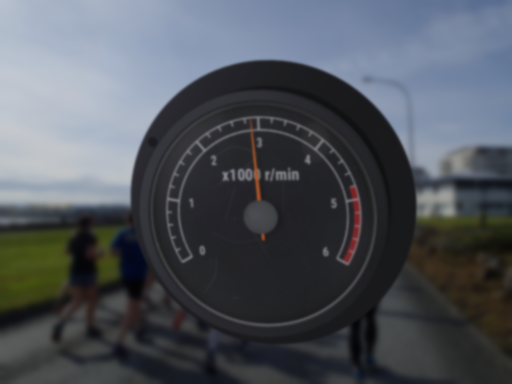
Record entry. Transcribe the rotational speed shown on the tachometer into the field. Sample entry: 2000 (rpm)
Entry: 2900 (rpm)
